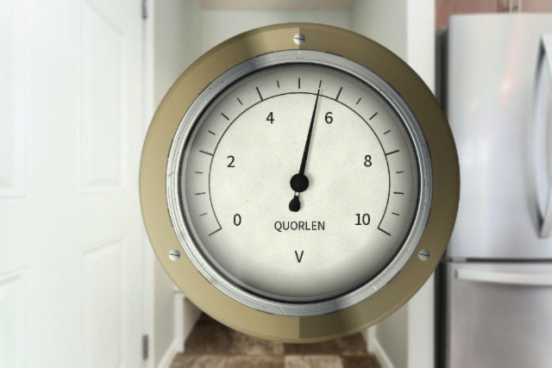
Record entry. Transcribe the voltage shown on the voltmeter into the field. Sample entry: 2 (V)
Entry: 5.5 (V)
